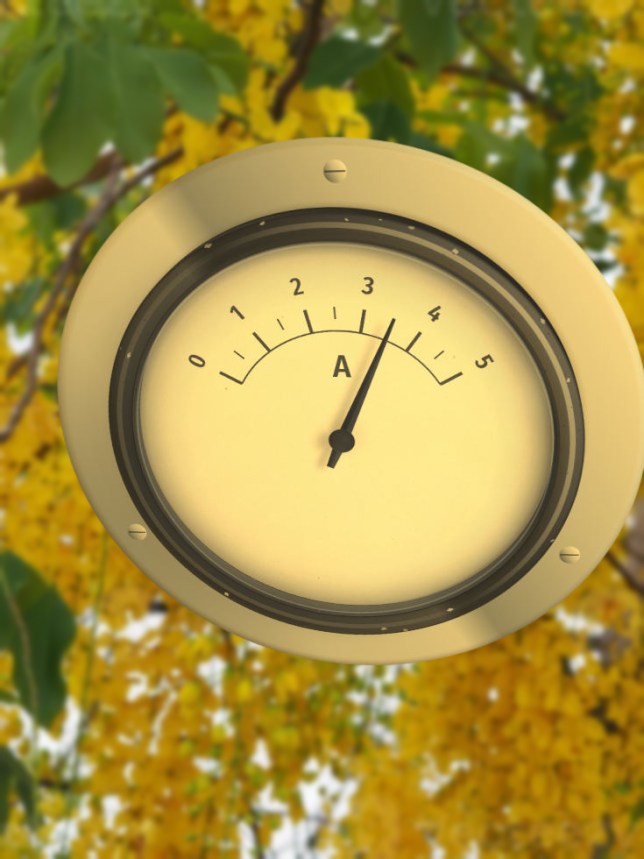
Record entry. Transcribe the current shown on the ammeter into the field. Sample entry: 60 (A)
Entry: 3.5 (A)
